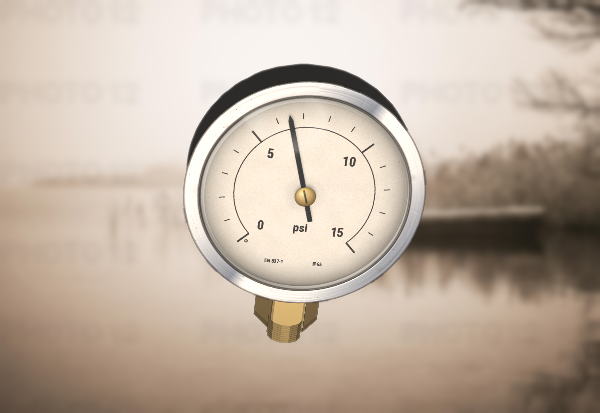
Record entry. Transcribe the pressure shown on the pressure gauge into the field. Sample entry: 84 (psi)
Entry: 6.5 (psi)
